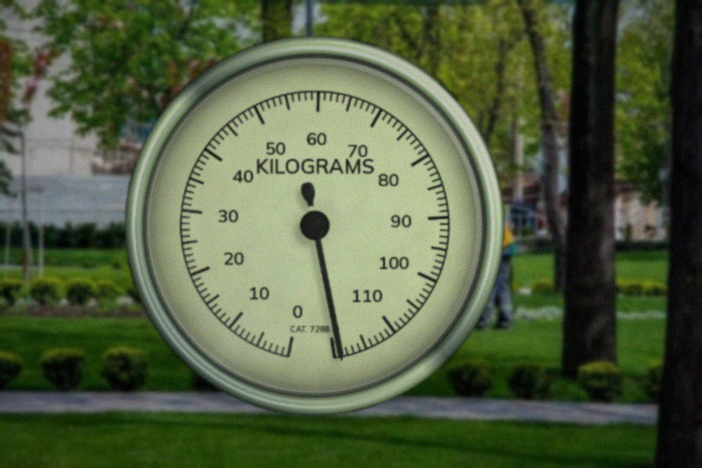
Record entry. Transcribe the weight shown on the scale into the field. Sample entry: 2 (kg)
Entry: 119 (kg)
